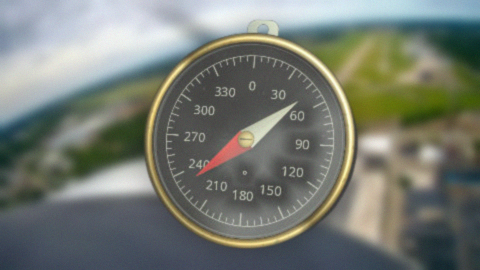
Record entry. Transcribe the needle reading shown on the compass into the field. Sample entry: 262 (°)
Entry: 230 (°)
